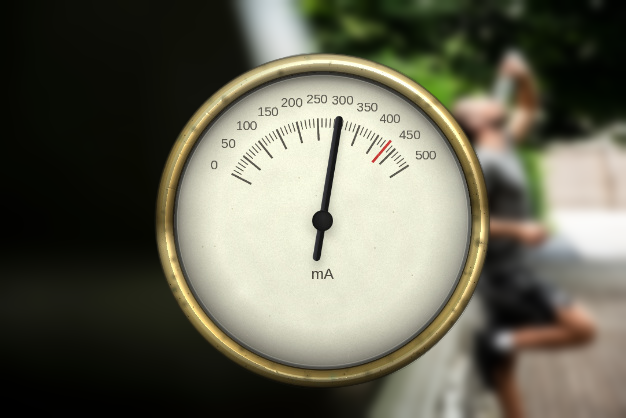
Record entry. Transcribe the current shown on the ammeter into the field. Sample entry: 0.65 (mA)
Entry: 300 (mA)
